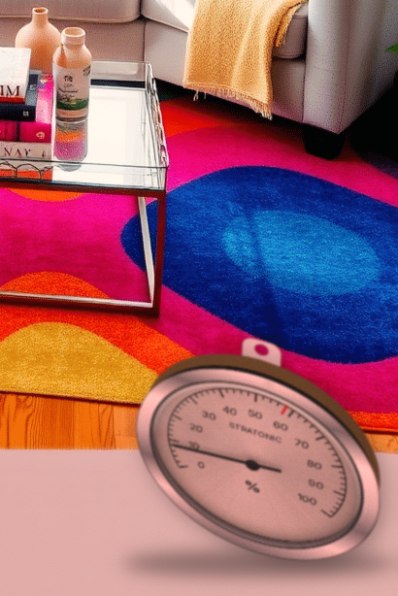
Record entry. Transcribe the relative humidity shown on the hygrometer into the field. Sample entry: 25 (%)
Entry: 10 (%)
